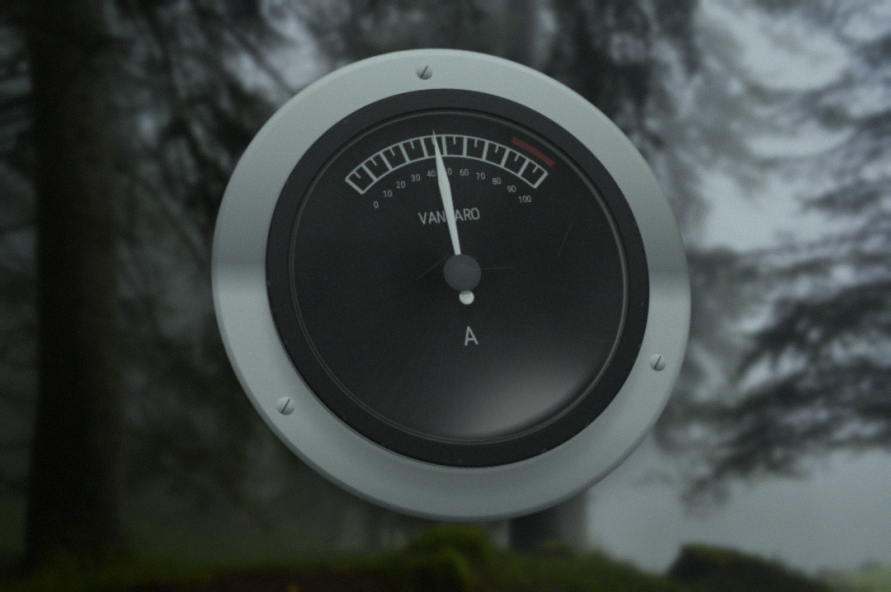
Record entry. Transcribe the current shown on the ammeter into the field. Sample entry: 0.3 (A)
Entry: 45 (A)
